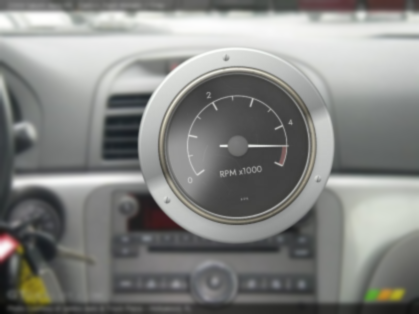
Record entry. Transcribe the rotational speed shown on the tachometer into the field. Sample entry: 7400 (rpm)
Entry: 4500 (rpm)
